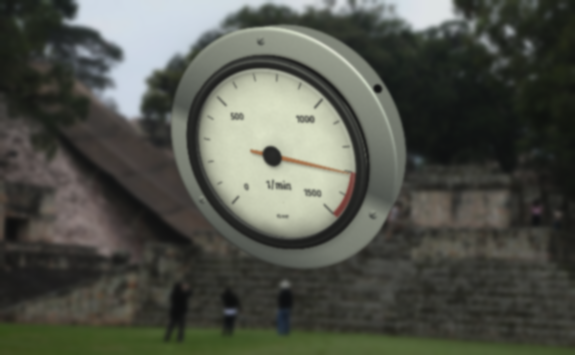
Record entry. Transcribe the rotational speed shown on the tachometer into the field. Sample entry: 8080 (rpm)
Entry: 1300 (rpm)
